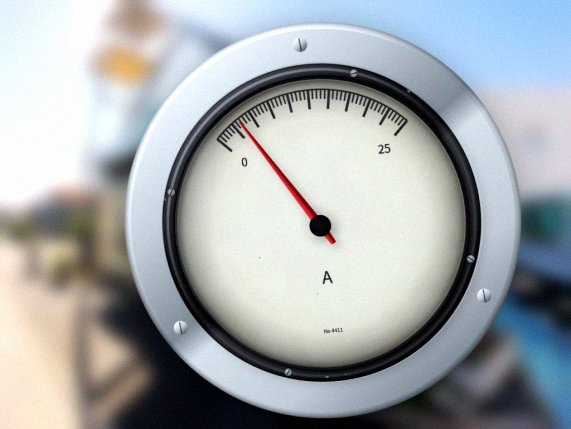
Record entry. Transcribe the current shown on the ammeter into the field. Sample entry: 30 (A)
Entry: 3.5 (A)
